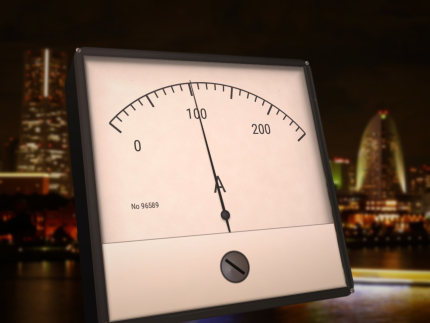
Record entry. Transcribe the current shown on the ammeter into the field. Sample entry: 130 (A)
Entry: 100 (A)
